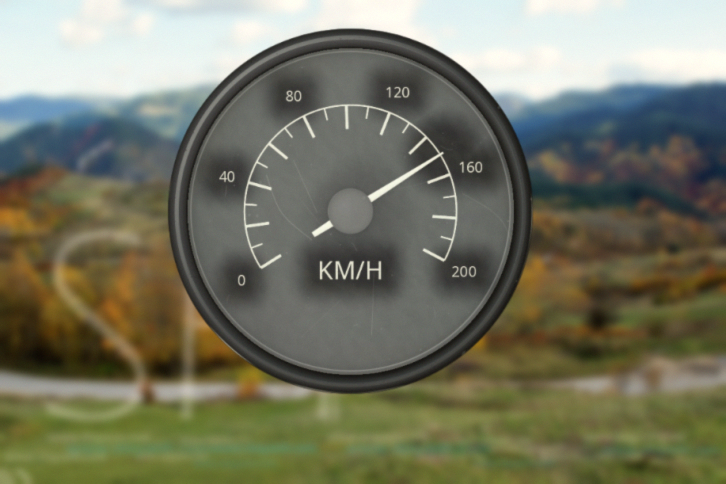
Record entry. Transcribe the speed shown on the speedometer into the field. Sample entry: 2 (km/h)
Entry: 150 (km/h)
